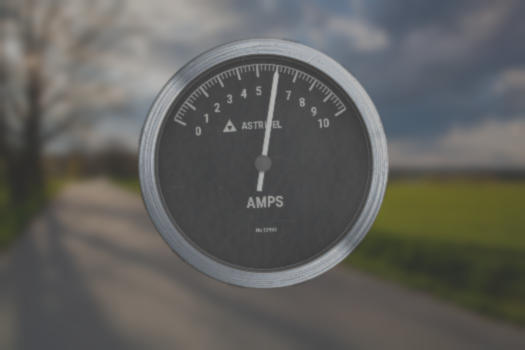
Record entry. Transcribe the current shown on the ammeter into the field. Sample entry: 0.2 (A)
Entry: 6 (A)
